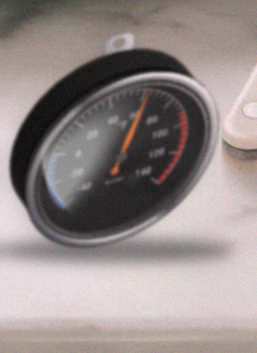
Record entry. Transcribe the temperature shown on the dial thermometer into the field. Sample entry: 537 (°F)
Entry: 60 (°F)
